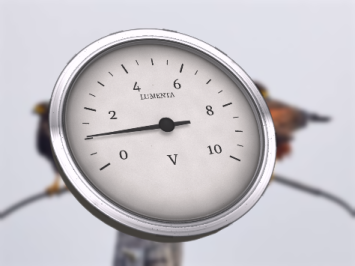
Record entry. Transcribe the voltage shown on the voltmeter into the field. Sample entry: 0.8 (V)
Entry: 1 (V)
